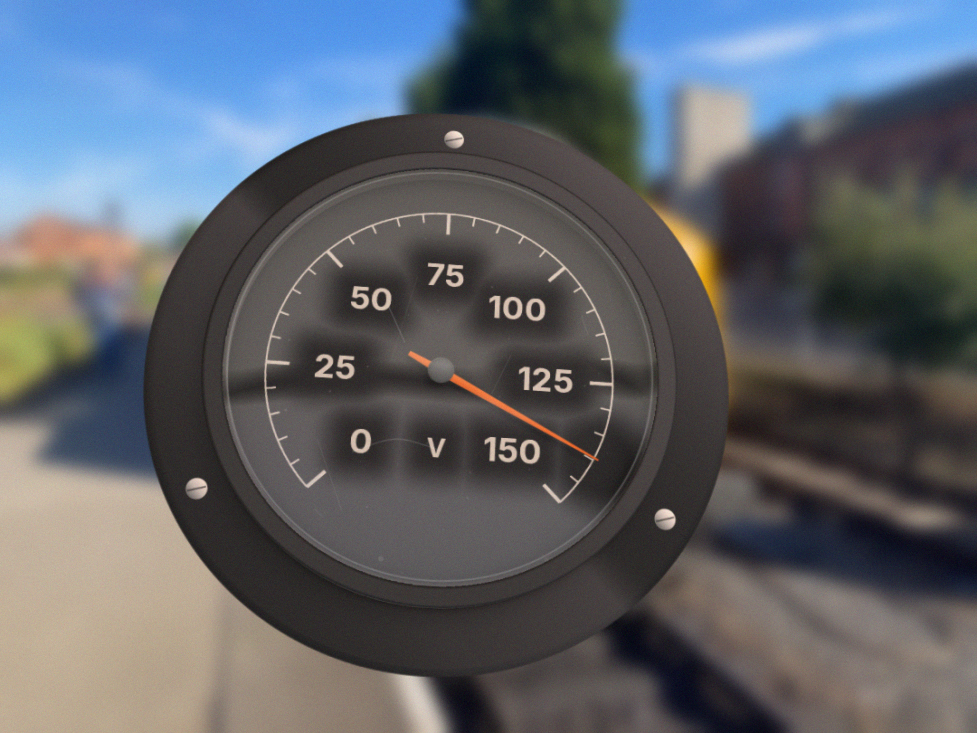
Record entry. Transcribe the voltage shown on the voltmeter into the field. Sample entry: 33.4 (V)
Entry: 140 (V)
